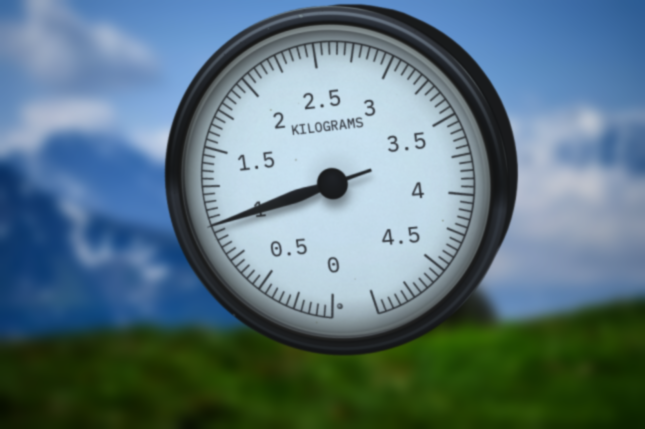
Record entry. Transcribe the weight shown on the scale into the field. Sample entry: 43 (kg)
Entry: 1 (kg)
